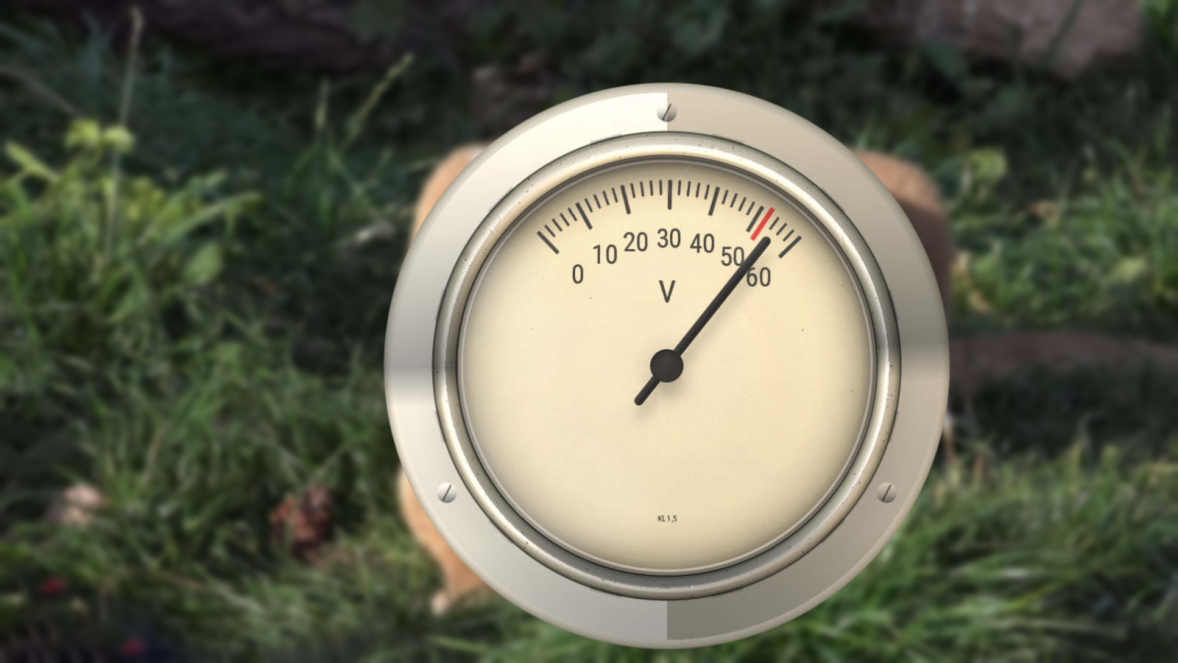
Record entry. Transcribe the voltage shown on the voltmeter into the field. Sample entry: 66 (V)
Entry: 55 (V)
